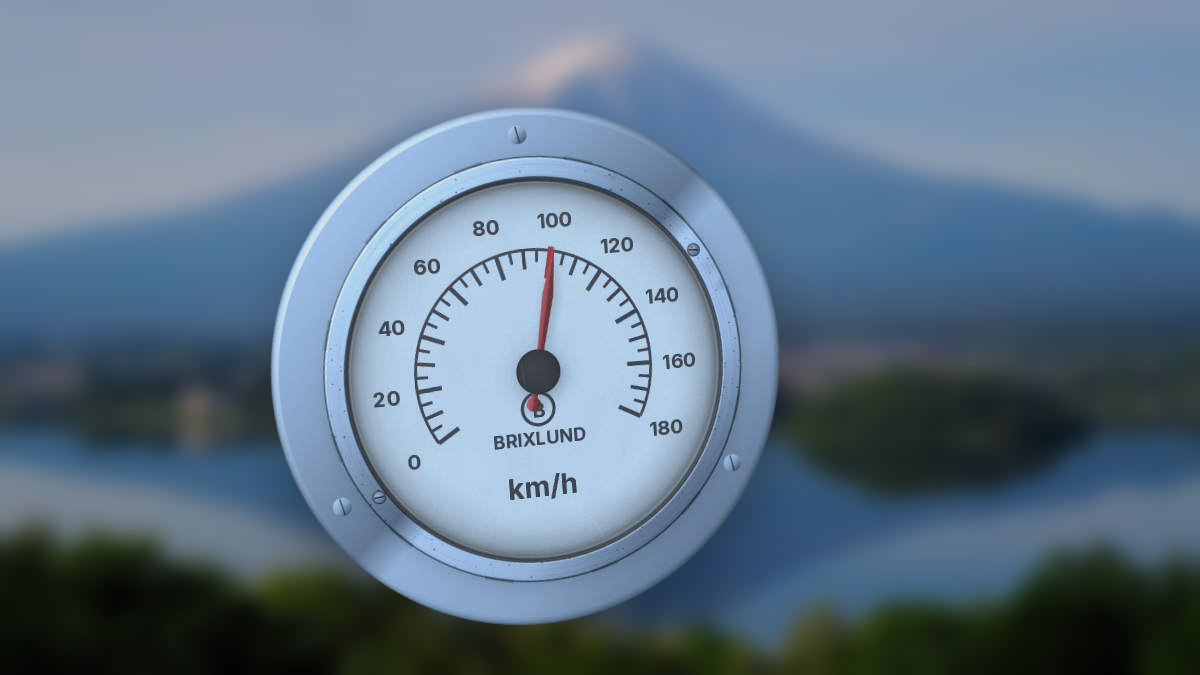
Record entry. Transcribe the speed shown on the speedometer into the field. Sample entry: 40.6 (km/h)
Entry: 100 (km/h)
